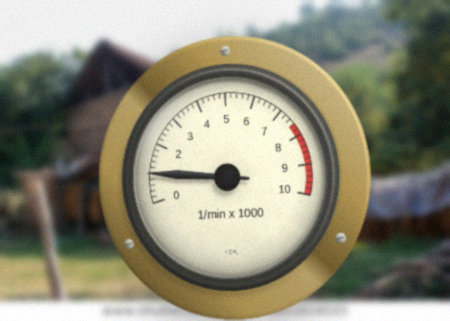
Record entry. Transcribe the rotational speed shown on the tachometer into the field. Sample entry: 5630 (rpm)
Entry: 1000 (rpm)
